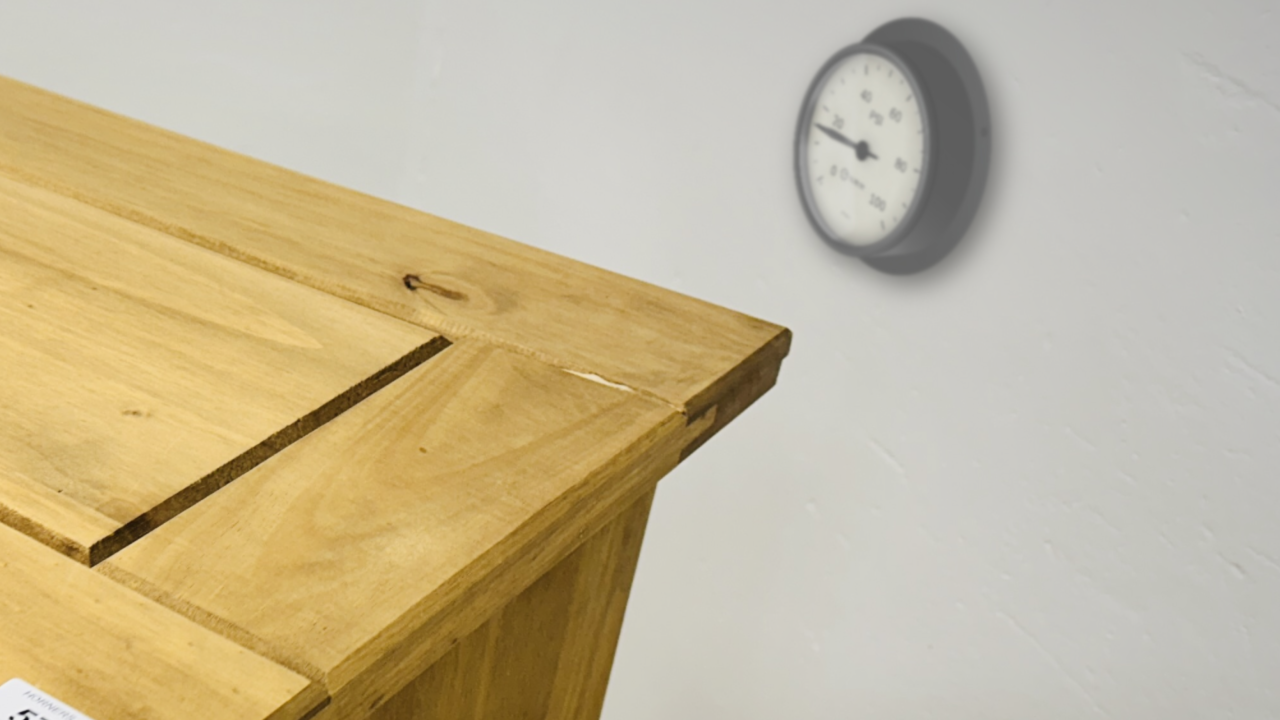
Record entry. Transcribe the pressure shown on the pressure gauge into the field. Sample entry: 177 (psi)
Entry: 15 (psi)
